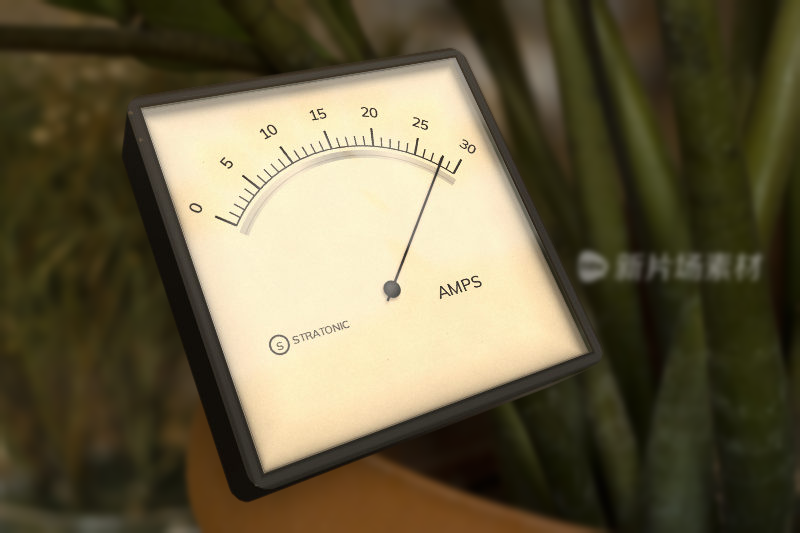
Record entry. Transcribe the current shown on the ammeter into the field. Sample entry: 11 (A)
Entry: 28 (A)
